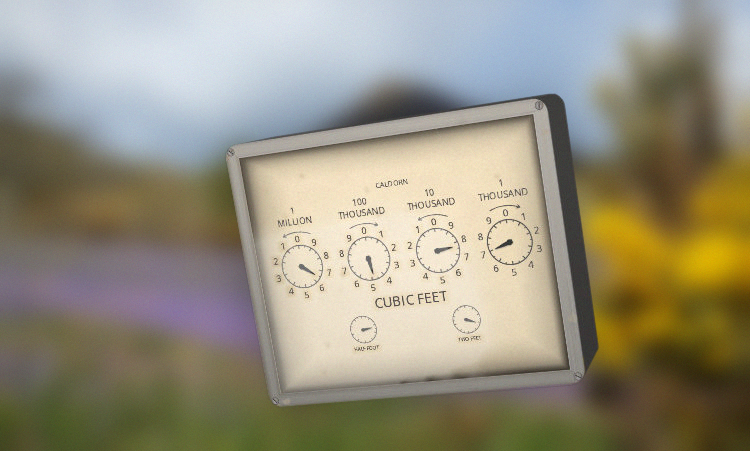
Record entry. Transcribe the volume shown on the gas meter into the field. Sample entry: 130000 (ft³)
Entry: 647700 (ft³)
